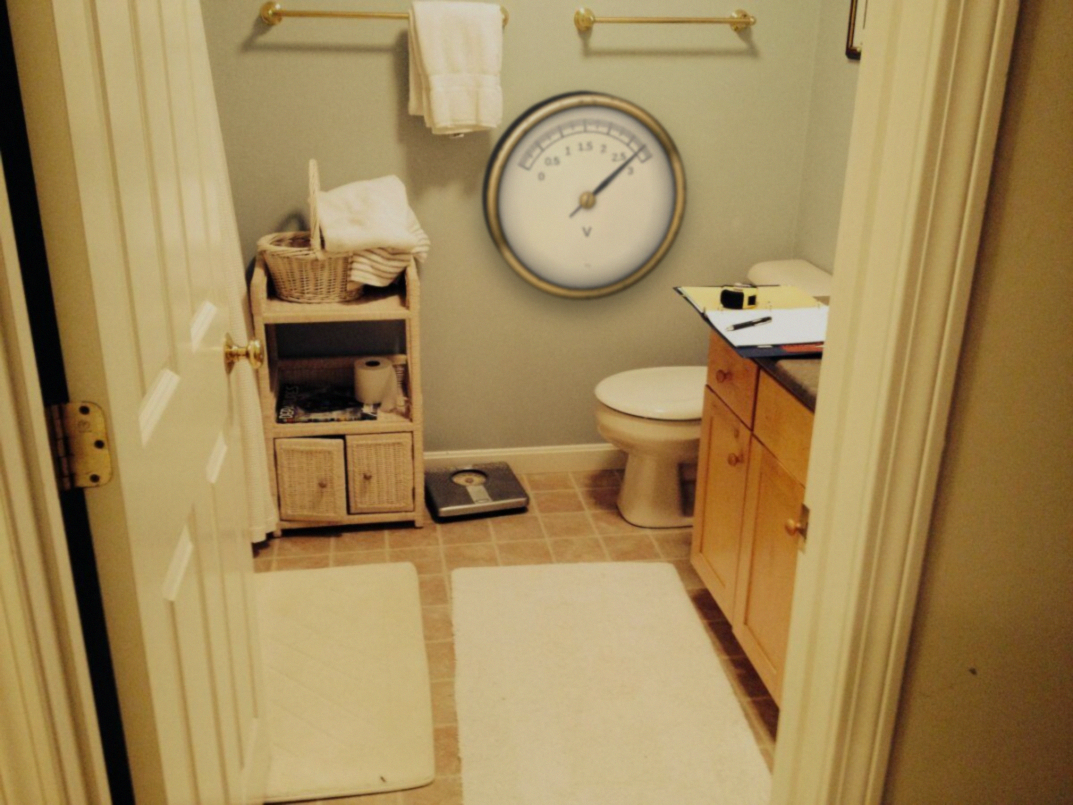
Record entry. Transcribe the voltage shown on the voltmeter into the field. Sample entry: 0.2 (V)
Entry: 2.75 (V)
